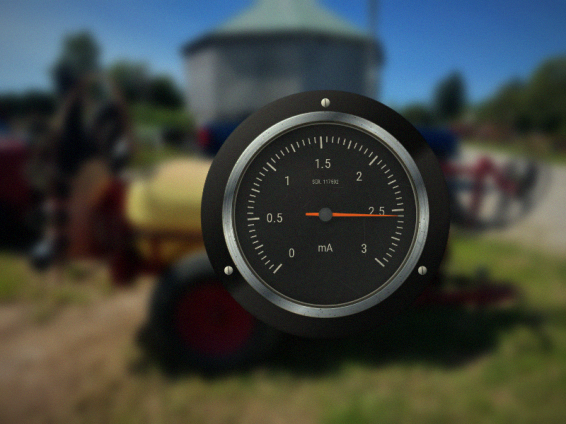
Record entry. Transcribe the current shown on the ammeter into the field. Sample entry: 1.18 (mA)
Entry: 2.55 (mA)
